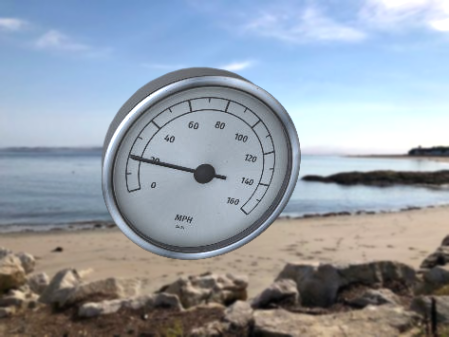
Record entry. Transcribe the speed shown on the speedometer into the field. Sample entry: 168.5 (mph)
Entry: 20 (mph)
